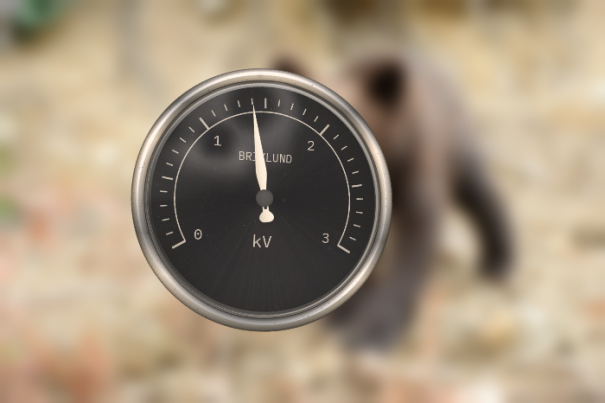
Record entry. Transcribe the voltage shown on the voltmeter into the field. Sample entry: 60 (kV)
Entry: 1.4 (kV)
